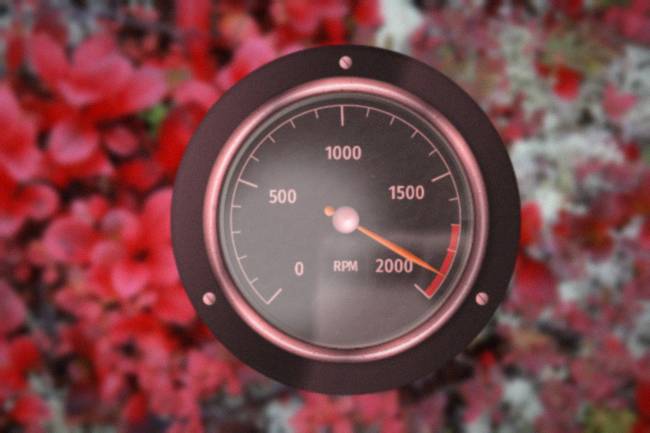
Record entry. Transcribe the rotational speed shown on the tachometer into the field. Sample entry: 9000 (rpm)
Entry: 1900 (rpm)
